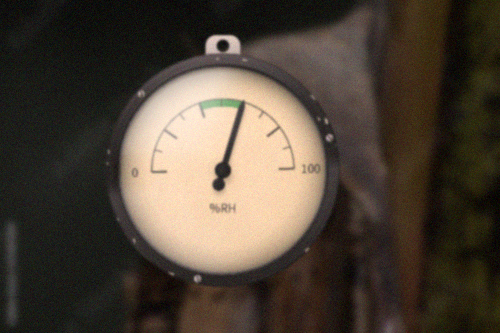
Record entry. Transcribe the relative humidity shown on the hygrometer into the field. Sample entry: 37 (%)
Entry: 60 (%)
